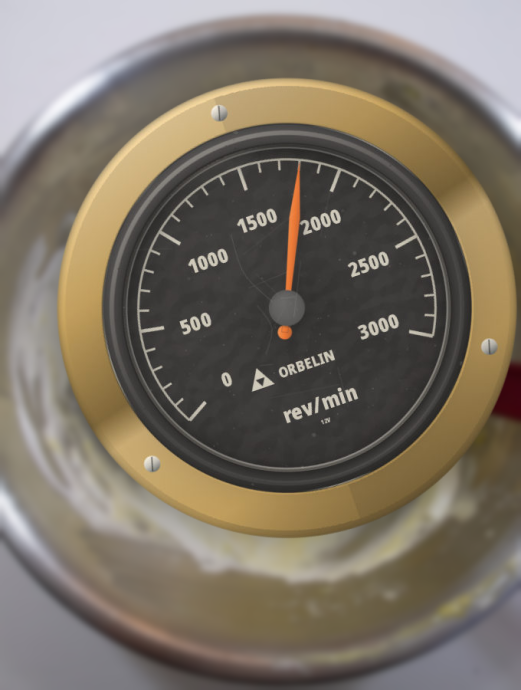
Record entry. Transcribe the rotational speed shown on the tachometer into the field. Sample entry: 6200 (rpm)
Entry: 1800 (rpm)
